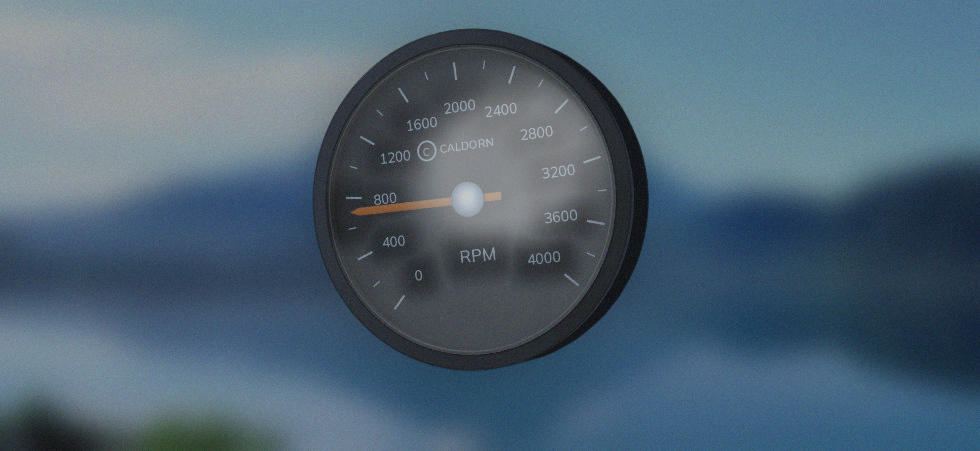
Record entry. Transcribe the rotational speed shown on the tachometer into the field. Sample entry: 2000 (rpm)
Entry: 700 (rpm)
